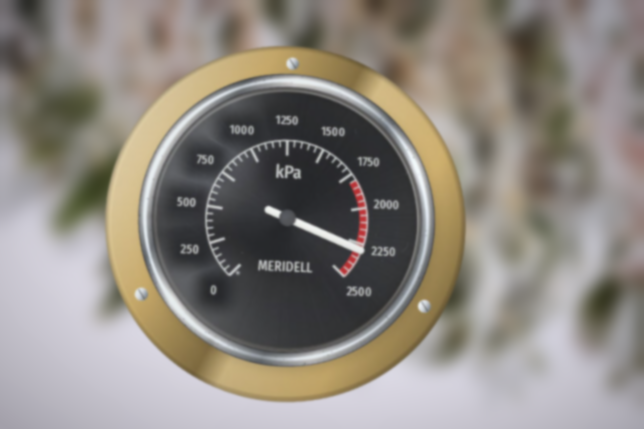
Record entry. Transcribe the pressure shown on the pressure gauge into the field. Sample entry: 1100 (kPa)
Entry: 2300 (kPa)
